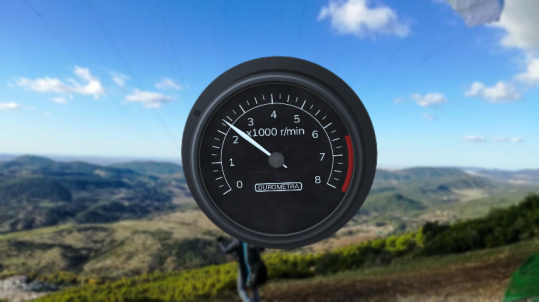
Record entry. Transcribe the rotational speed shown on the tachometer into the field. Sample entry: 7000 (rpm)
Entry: 2375 (rpm)
